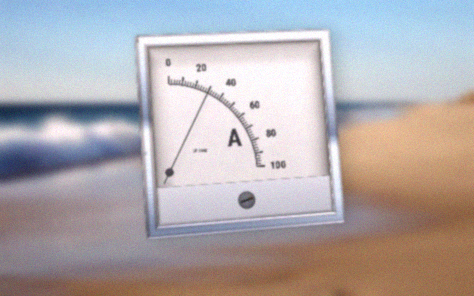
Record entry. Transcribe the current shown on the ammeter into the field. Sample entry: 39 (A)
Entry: 30 (A)
